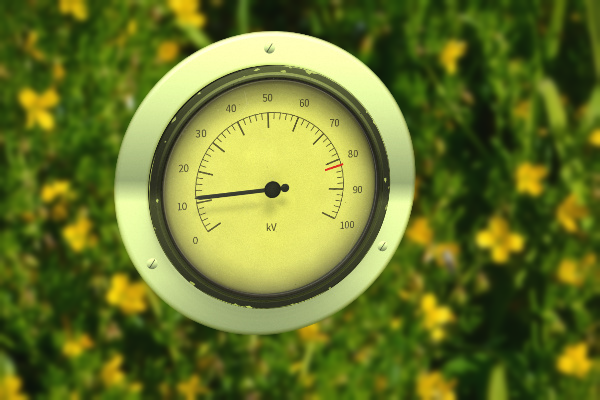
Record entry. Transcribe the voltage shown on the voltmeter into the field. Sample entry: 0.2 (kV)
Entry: 12 (kV)
